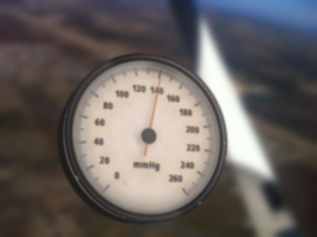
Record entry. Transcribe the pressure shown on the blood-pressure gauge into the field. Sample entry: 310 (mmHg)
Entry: 140 (mmHg)
